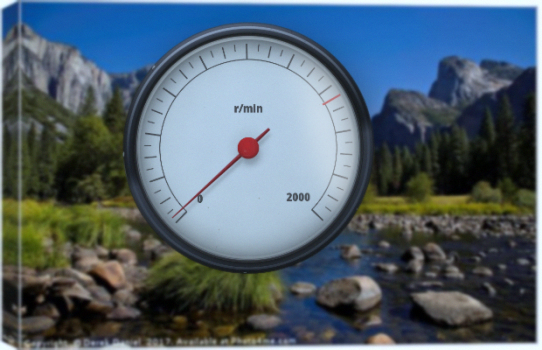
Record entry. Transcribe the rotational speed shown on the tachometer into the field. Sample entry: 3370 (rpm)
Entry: 25 (rpm)
